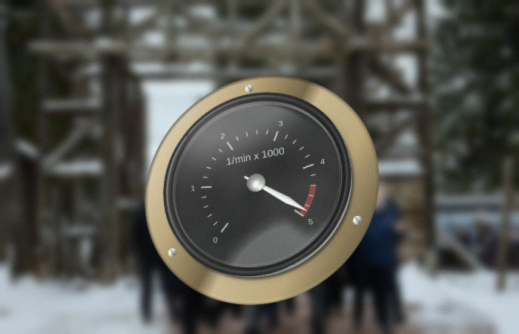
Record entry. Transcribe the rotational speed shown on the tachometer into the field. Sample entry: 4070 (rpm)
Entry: 4900 (rpm)
